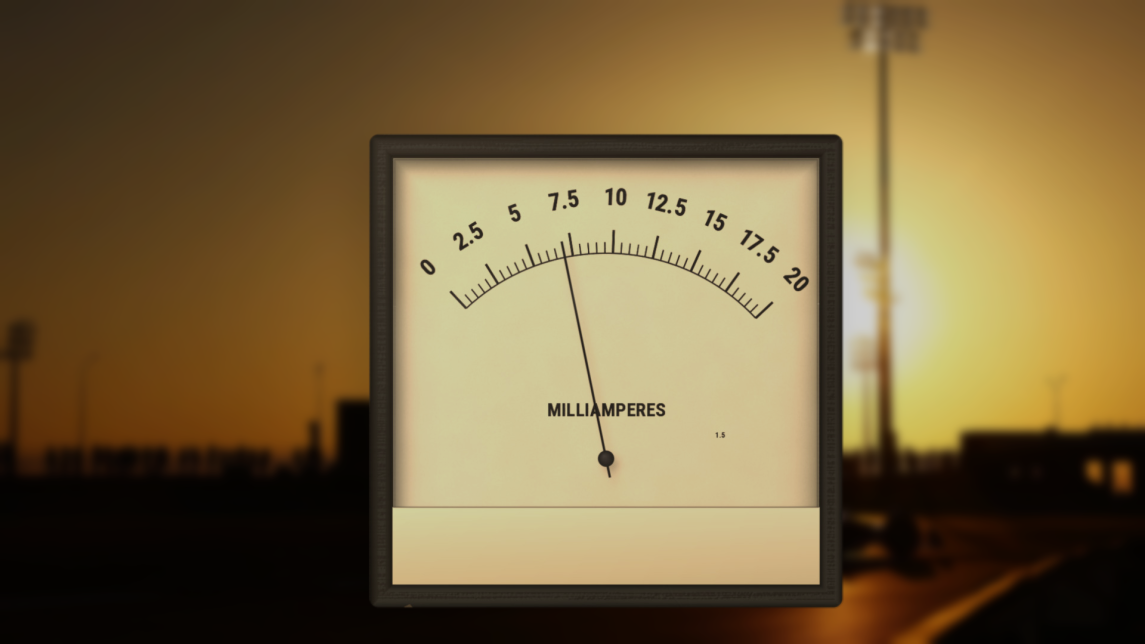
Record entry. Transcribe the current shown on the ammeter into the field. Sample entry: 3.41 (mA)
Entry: 7 (mA)
